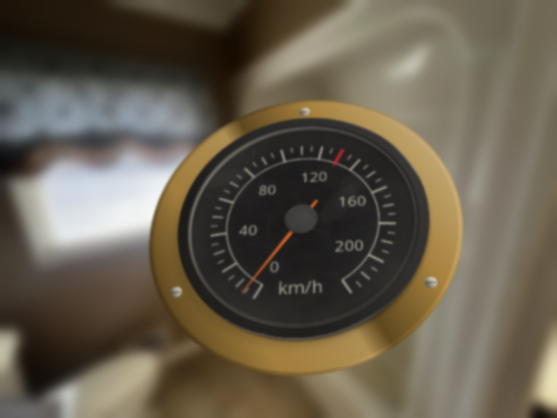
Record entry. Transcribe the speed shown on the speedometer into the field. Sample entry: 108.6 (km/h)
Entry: 5 (km/h)
